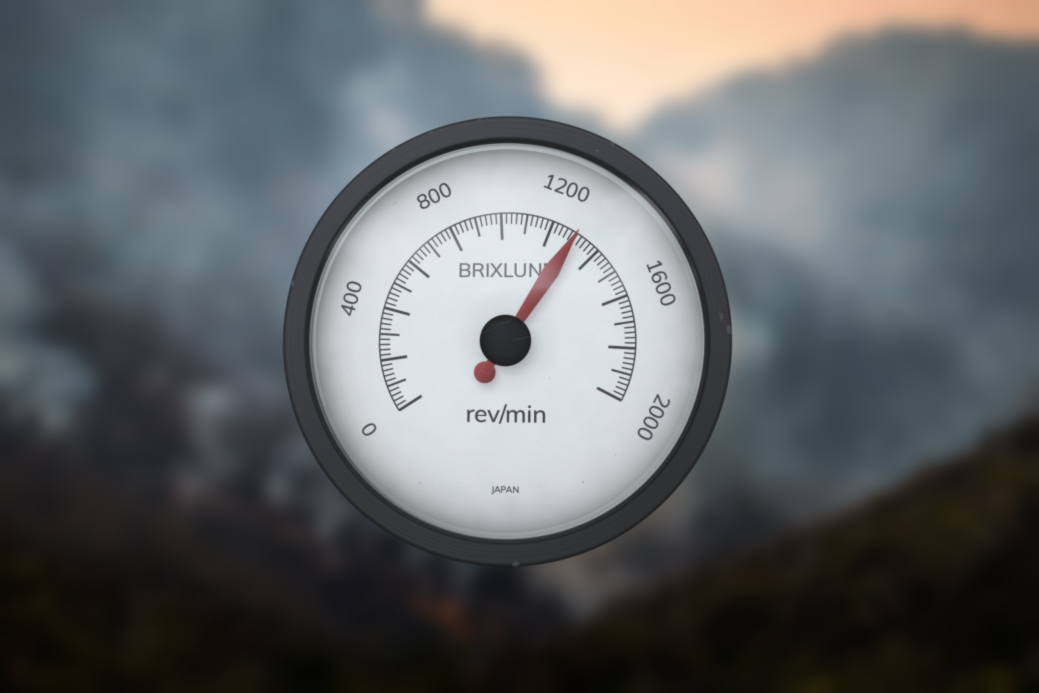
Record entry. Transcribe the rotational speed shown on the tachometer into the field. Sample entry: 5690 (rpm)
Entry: 1300 (rpm)
